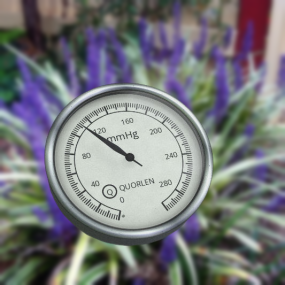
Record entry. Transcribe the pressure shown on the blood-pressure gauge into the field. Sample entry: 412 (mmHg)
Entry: 110 (mmHg)
